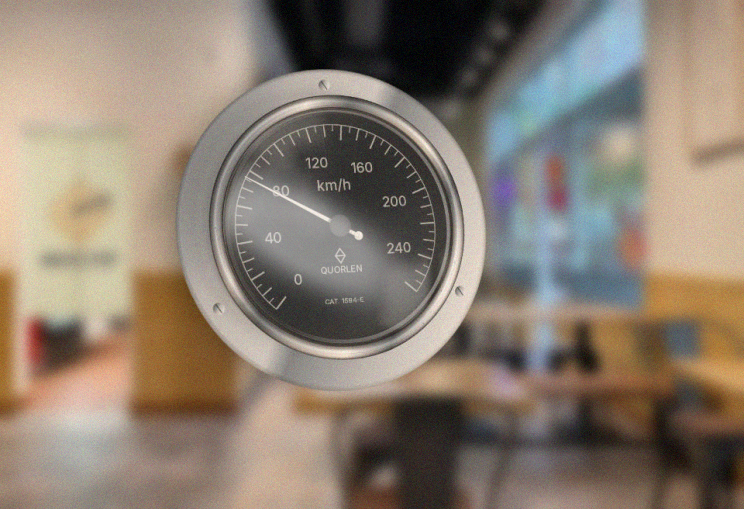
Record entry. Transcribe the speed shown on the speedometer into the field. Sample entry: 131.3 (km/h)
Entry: 75 (km/h)
